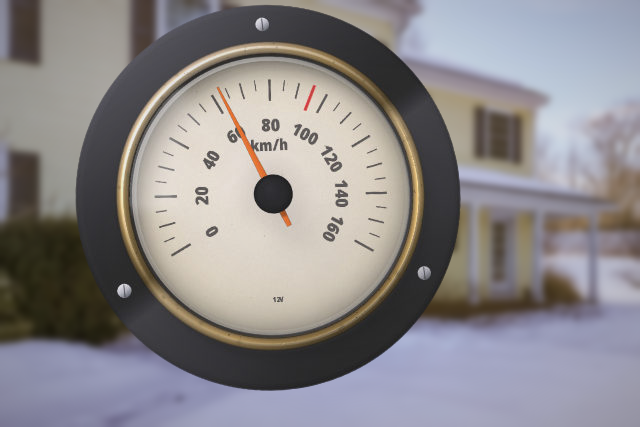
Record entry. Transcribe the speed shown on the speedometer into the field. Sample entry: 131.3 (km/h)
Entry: 62.5 (km/h)
